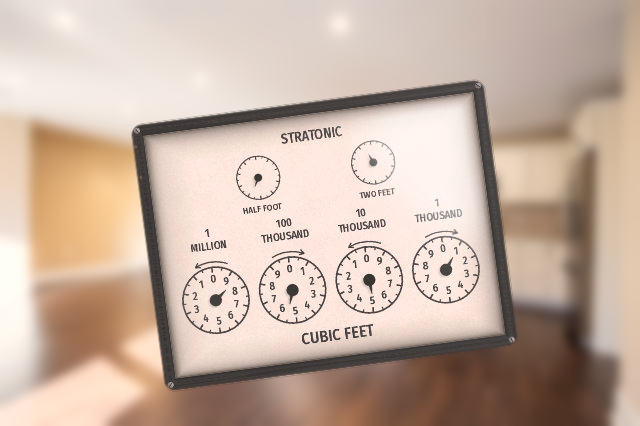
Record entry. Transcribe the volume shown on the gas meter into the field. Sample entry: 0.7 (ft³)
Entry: 855100 (ft³)
